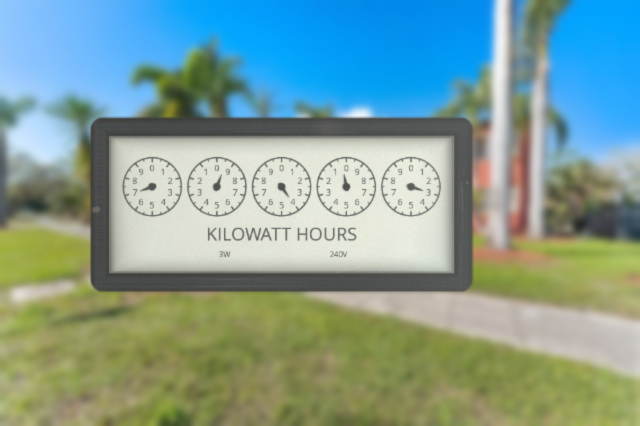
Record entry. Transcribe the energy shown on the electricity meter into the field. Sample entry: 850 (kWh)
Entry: 69403 (kWh)
